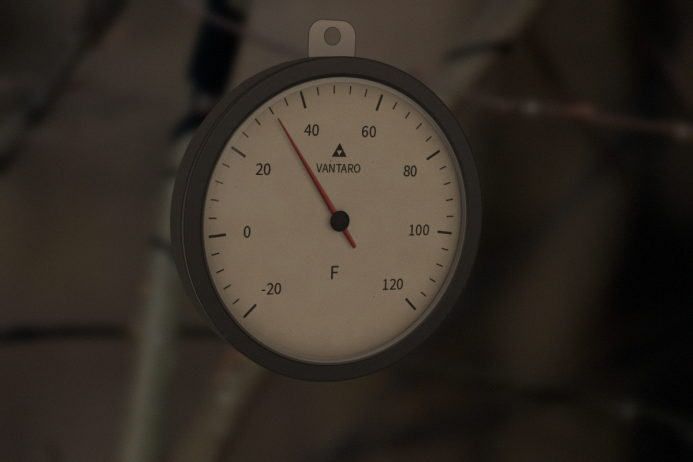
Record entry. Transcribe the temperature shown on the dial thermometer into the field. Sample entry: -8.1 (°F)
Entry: 32 (°F)
